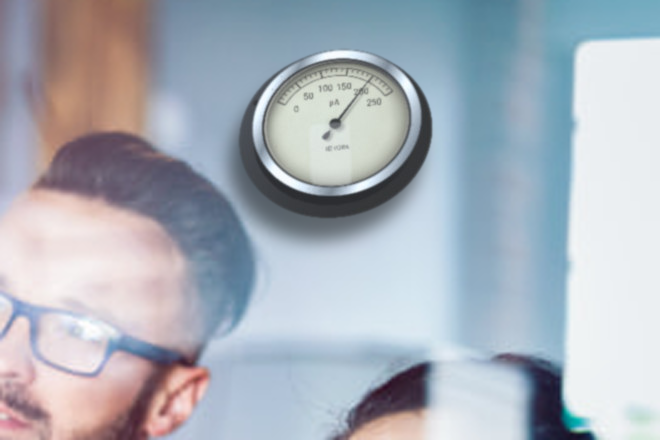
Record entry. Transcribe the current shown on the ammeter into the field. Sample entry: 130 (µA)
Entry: 200 (µA)
